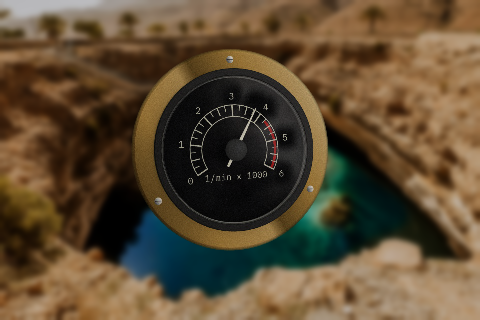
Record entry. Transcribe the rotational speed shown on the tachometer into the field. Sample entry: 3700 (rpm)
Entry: 3750 (rpm)
